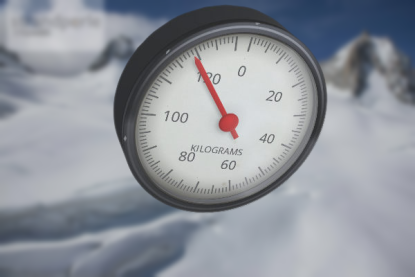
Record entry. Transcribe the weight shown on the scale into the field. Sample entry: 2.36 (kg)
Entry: 119 (kg)
